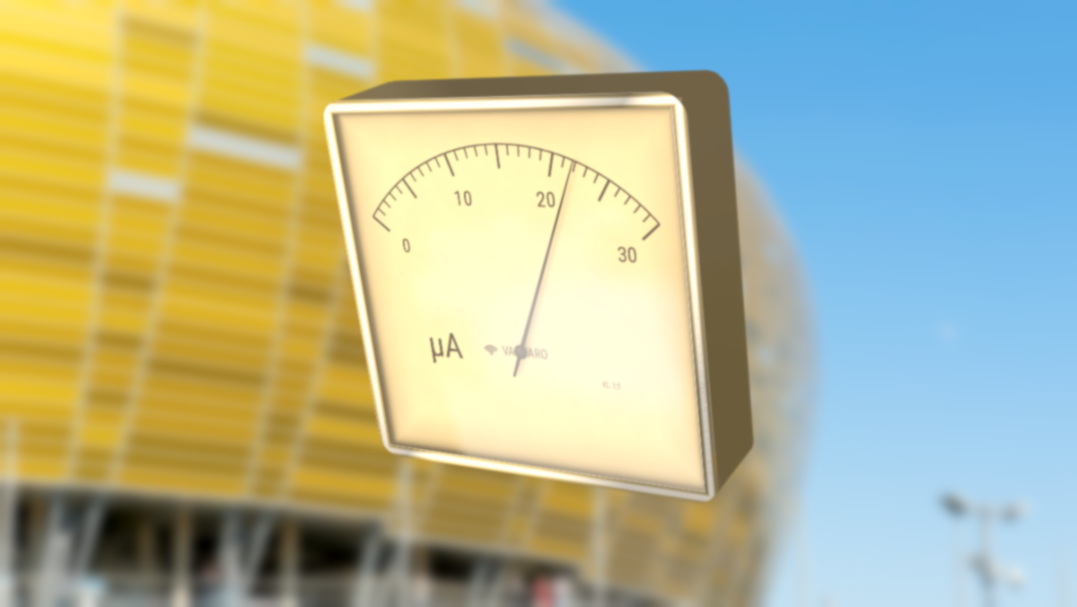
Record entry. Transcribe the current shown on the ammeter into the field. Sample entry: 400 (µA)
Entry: 22 (µA)
